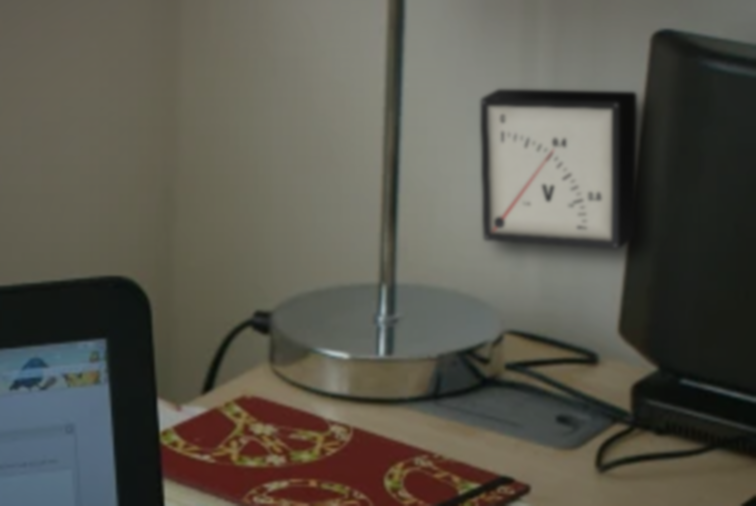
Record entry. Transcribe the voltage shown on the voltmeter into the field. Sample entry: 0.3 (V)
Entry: 0.4 (V)
